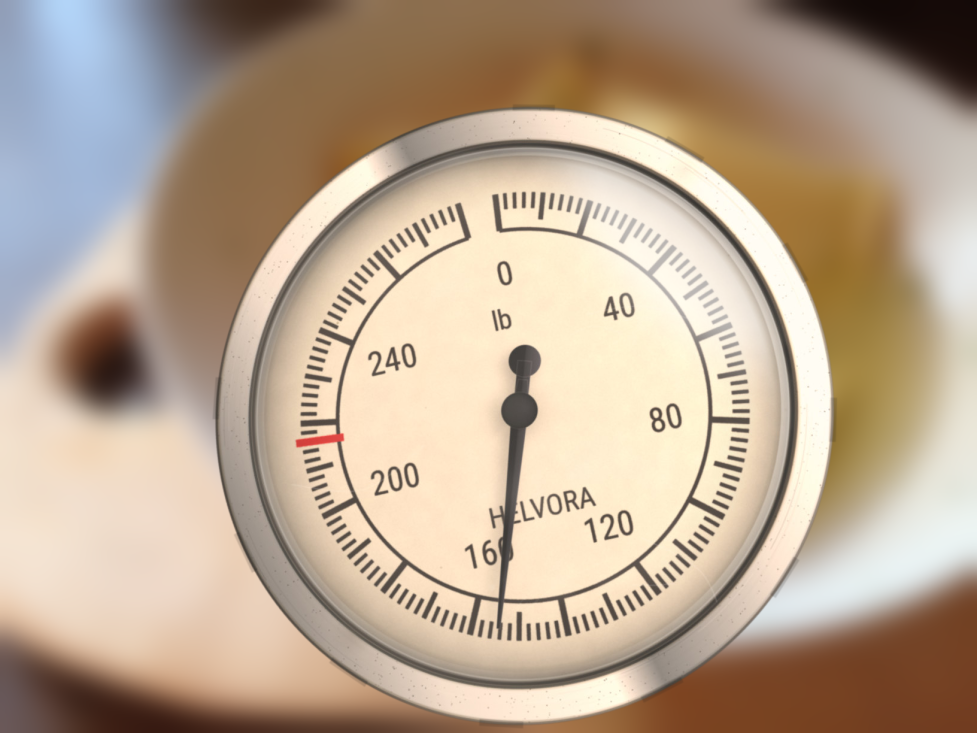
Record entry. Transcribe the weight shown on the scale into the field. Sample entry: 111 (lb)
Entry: 154 (lb)
